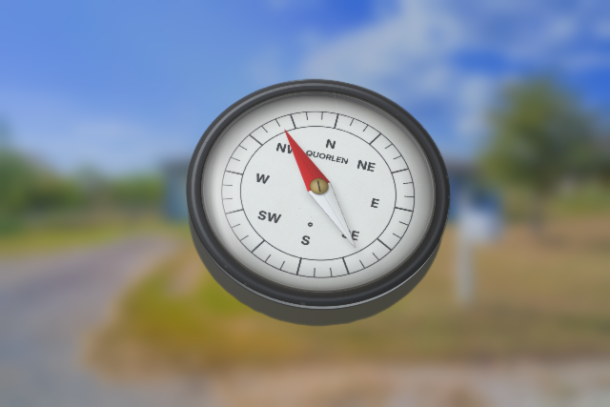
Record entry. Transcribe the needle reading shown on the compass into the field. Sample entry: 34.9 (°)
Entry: 320 (°)
